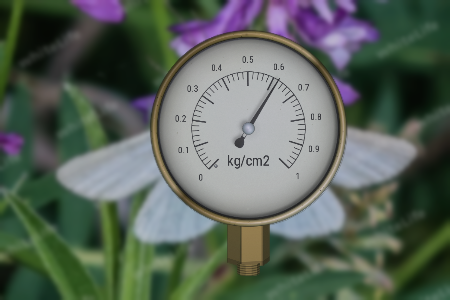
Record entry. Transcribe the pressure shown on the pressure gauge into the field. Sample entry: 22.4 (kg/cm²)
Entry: 0.62 (kg/cm²)
